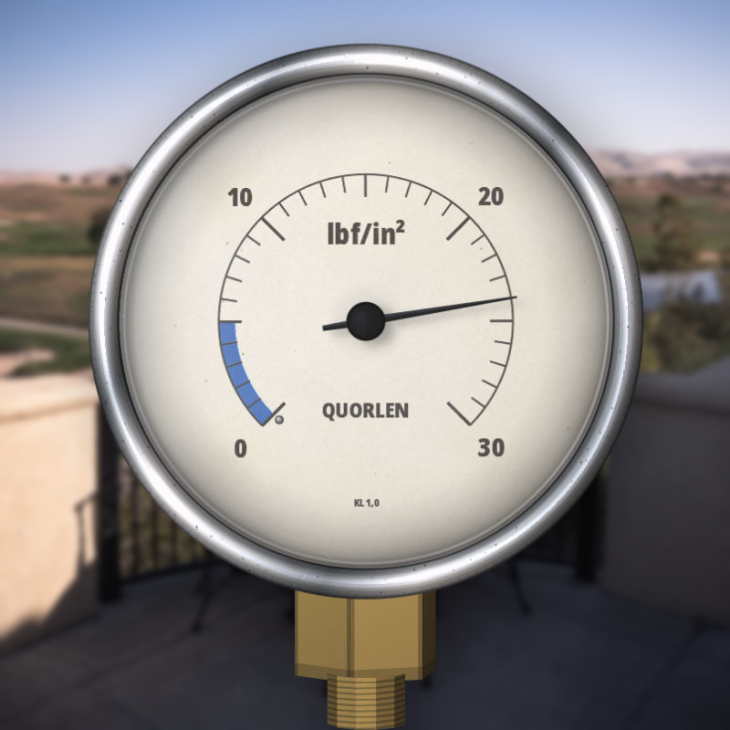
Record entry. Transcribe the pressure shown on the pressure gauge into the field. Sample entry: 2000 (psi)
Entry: 24 (psi)
